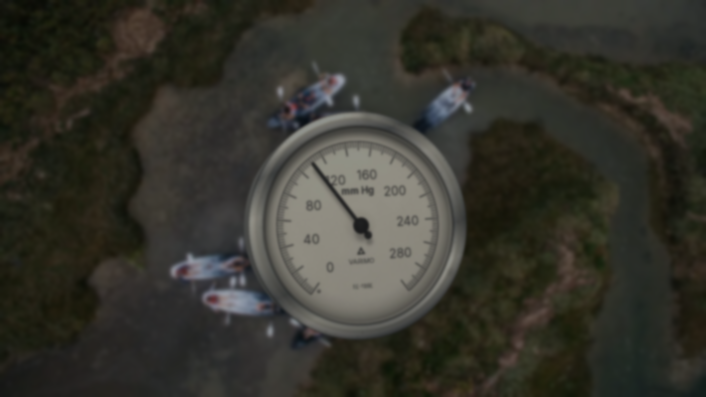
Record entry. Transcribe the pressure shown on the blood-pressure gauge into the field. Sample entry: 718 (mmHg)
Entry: 110 (mmHg)
